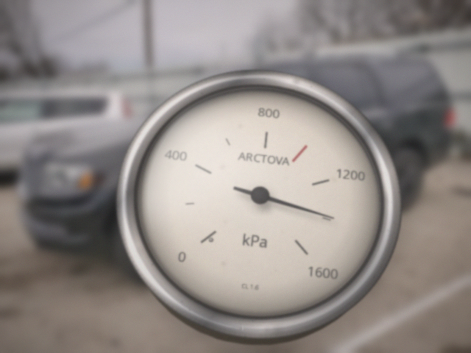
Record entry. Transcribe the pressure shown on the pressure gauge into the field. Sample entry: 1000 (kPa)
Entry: 1400 (kPa)
